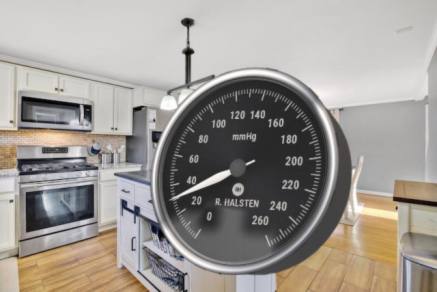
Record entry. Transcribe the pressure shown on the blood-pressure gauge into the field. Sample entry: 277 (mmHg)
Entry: 30 (mmHg)
